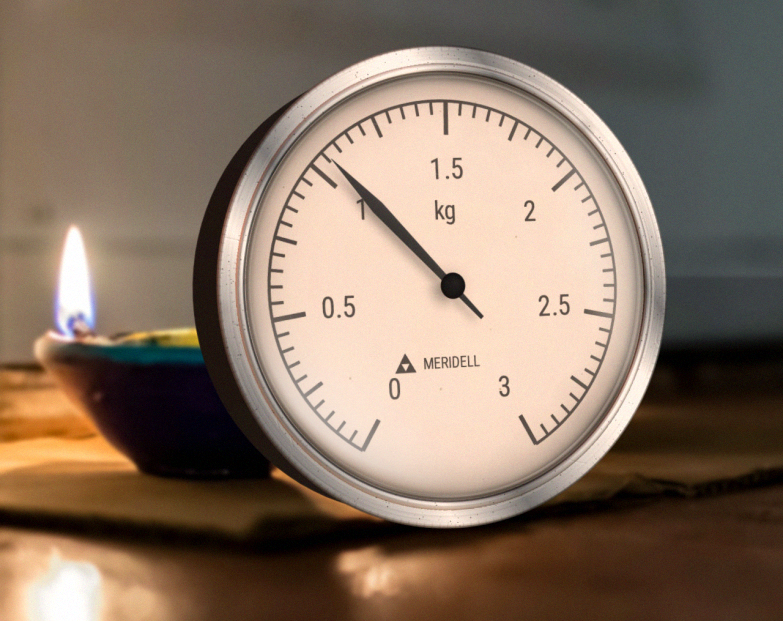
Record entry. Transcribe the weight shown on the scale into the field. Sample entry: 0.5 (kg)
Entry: 1.05 (kg)
